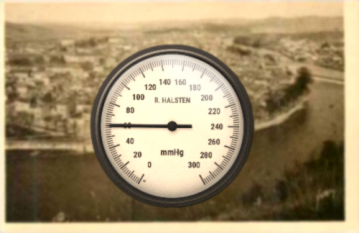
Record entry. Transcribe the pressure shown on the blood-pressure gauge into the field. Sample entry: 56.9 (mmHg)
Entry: 60 (mmHg)
